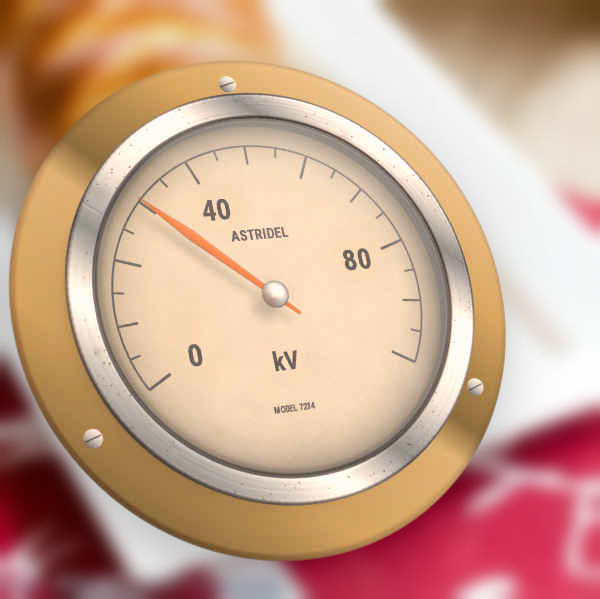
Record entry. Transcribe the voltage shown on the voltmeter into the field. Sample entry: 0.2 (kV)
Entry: 30 (kV)
